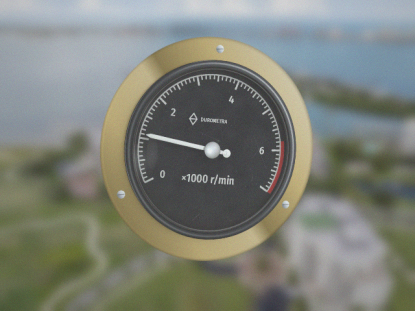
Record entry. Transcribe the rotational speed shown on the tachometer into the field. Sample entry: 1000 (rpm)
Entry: 1100 (rpm)
